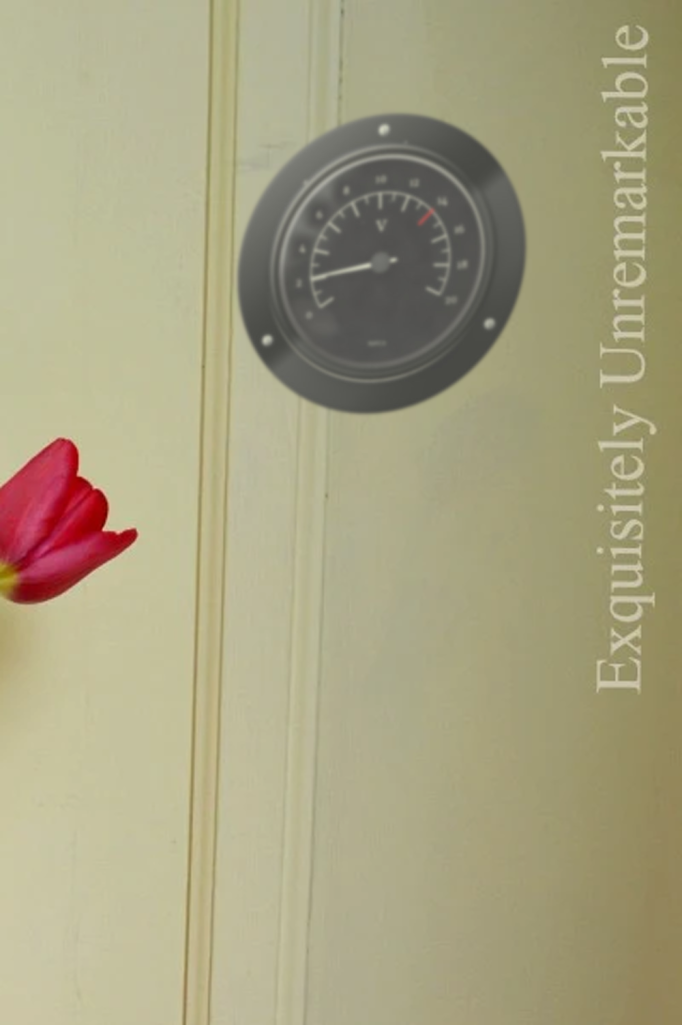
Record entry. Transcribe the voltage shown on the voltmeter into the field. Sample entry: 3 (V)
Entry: 2 (V)
